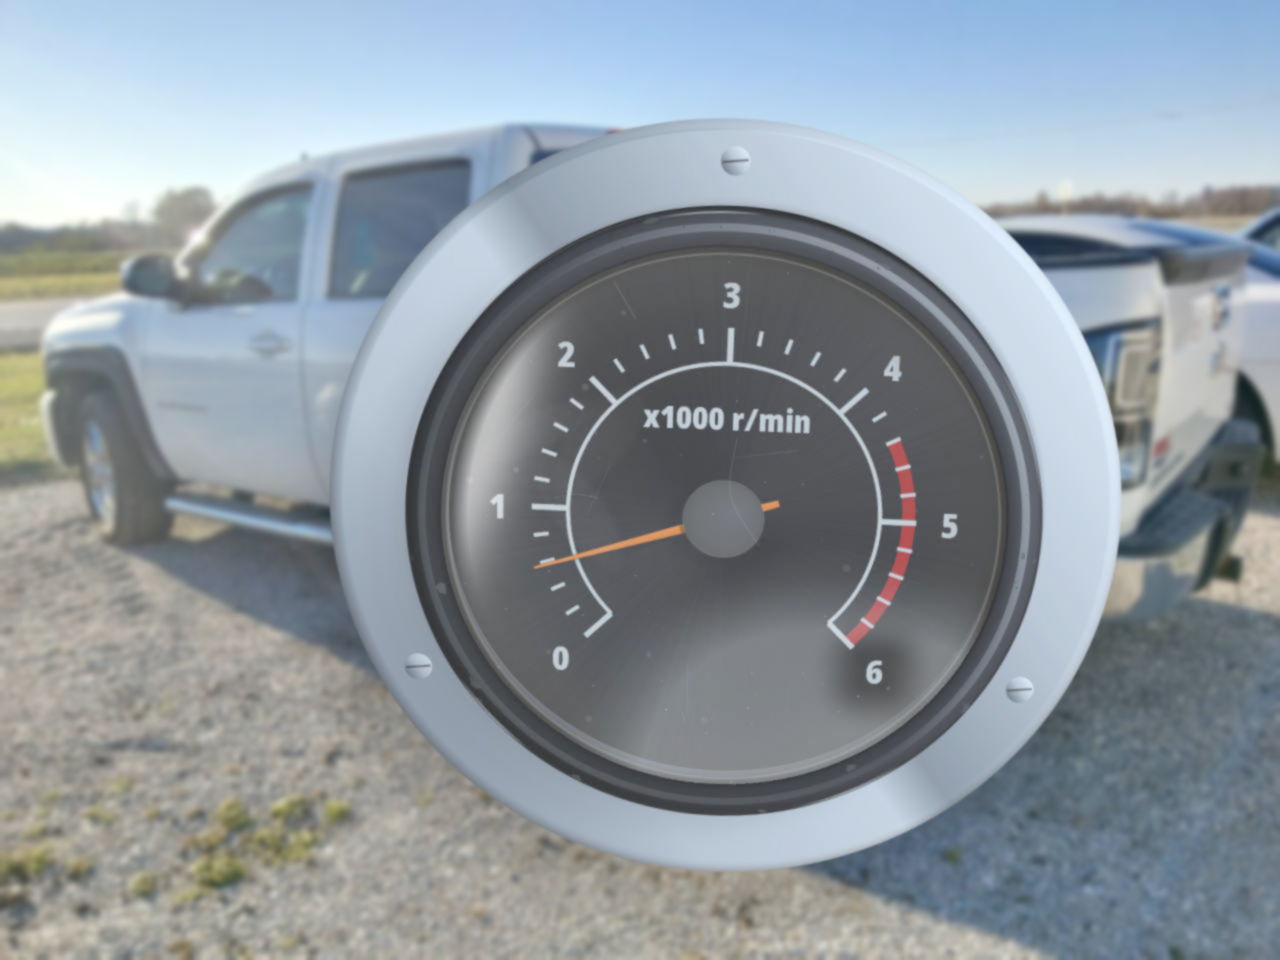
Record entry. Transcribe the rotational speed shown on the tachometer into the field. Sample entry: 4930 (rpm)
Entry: 600 (rpm)
